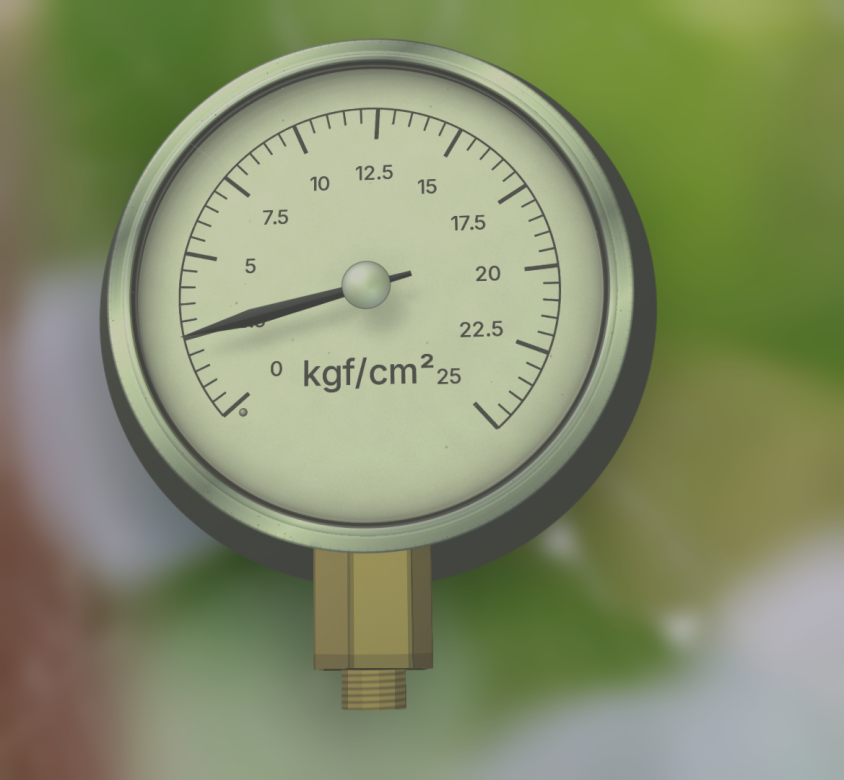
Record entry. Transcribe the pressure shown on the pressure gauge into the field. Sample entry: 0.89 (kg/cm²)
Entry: 2.5 (kg/cm²)
